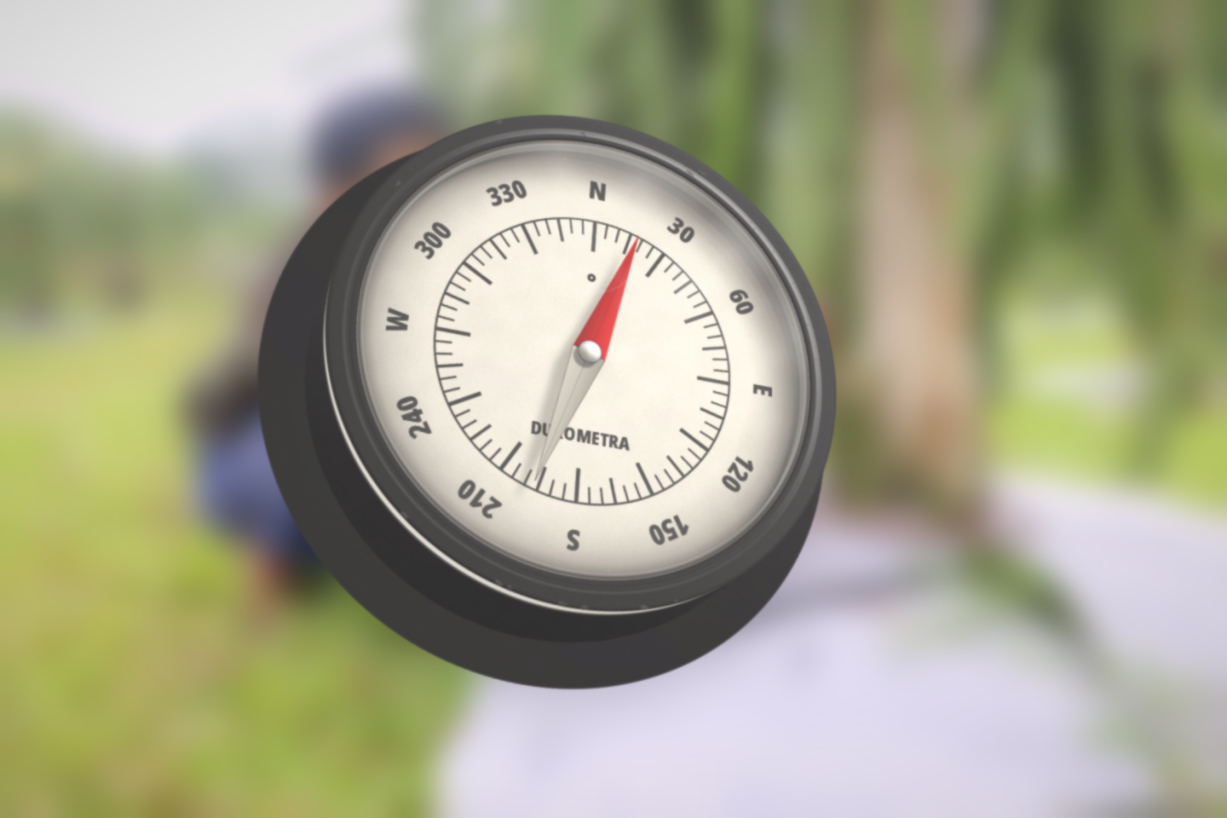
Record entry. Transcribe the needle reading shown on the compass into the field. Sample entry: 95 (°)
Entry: 17.5 (°)
